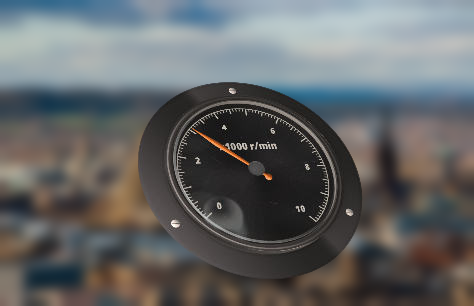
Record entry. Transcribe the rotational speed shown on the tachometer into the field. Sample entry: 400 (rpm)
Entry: 3000 (rpm)
